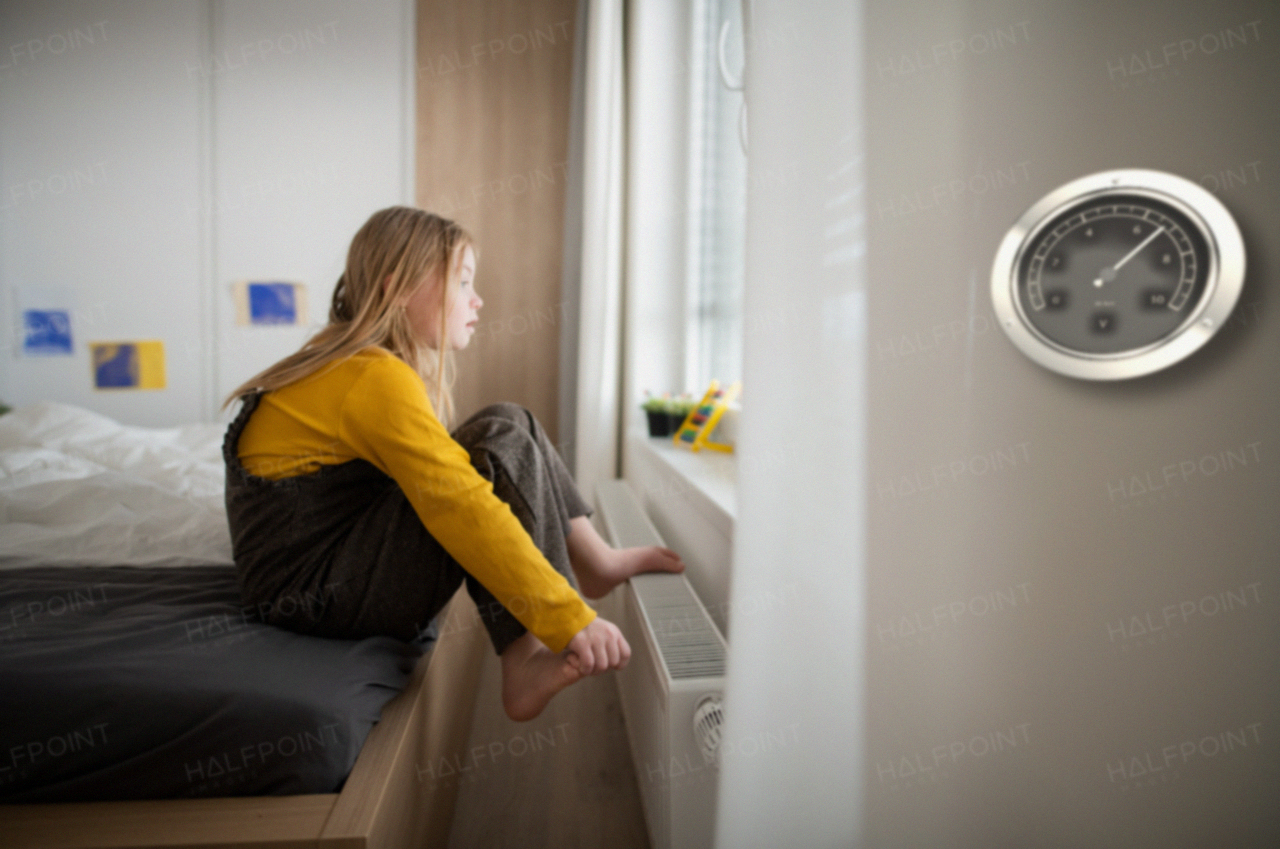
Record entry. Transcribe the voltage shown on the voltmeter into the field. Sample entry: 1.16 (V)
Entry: 6.75 (V)
